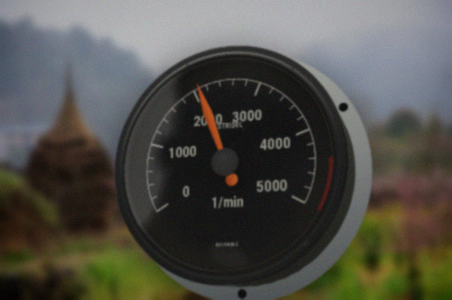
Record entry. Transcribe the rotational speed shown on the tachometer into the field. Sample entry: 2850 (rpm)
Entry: 2100 (rpm)
